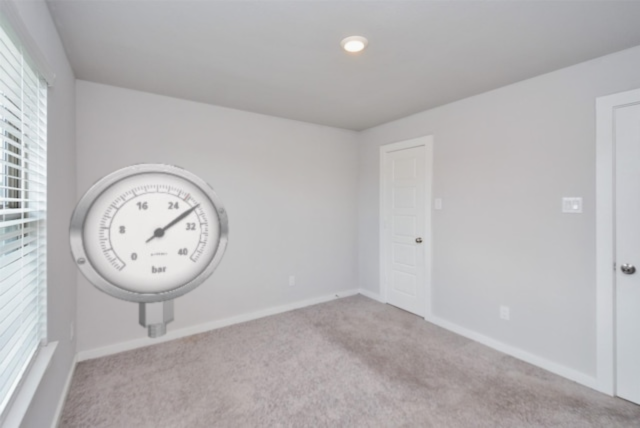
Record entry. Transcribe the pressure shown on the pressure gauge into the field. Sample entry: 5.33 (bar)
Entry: 28 (bar)
